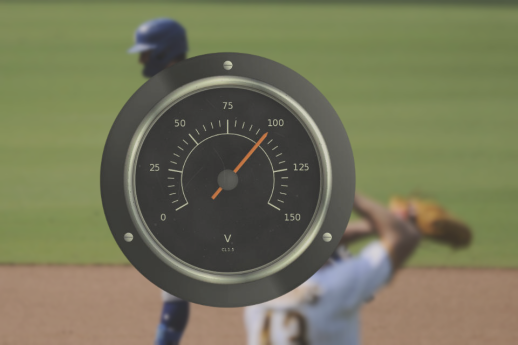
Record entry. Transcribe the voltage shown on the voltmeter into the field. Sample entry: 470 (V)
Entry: 100 (V)
